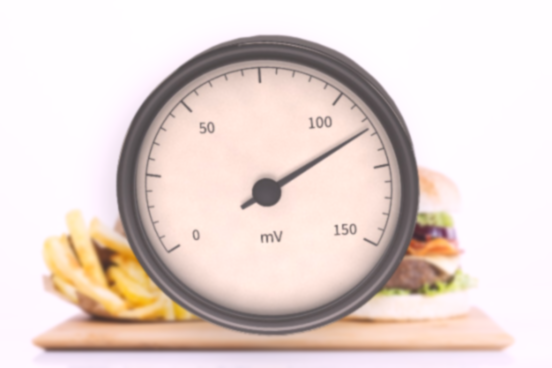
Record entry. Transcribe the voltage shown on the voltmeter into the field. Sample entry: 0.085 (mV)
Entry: 112.5 (mV)
